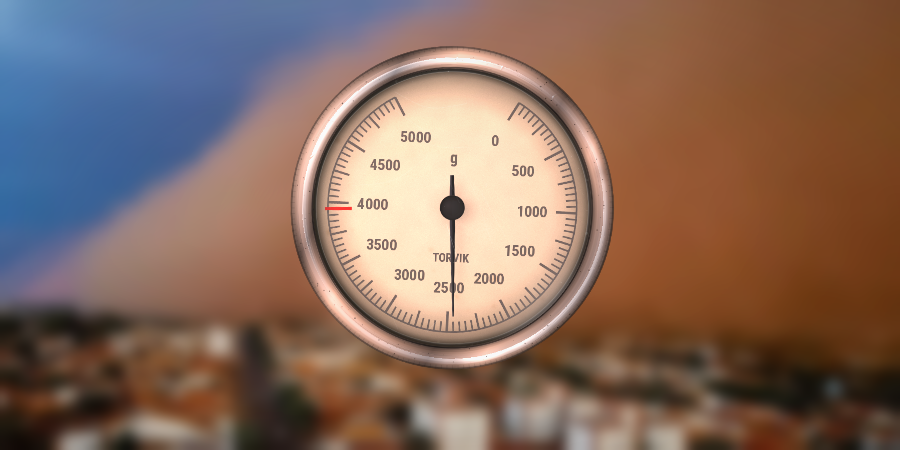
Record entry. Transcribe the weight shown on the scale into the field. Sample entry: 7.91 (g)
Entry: 2450 (g)
